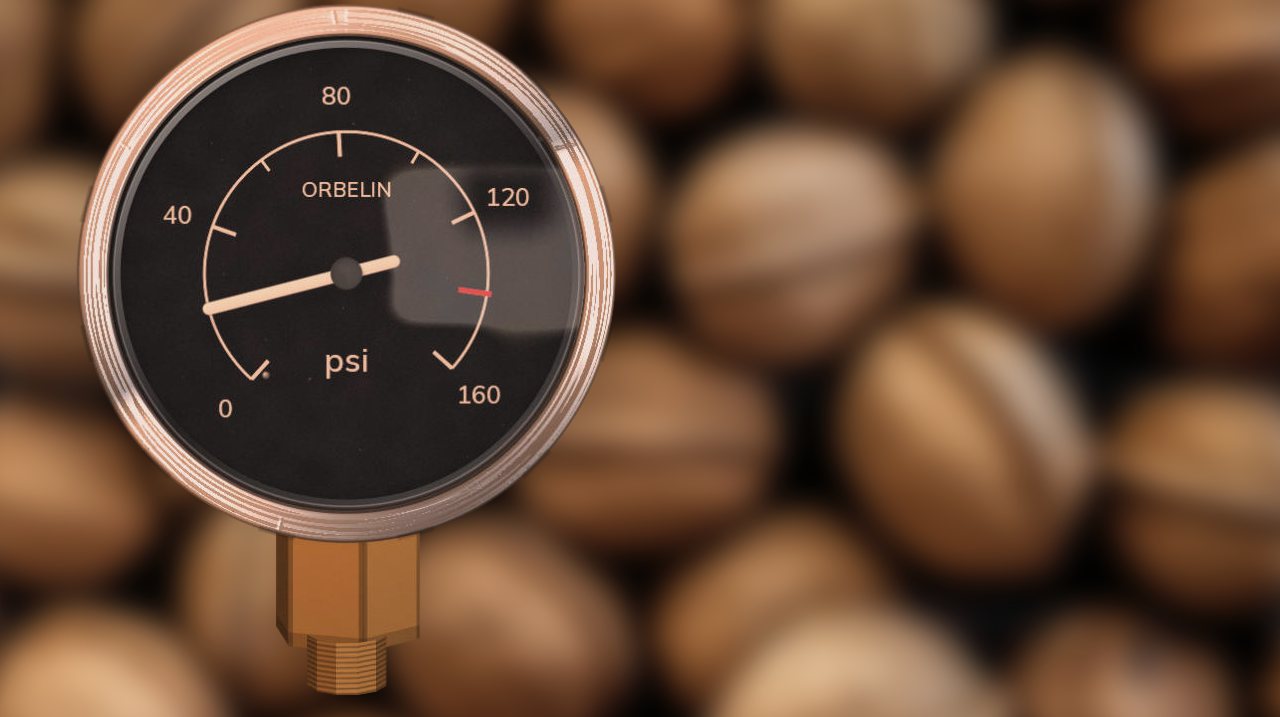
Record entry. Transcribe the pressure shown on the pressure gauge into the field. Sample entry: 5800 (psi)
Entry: 20 (psi)
